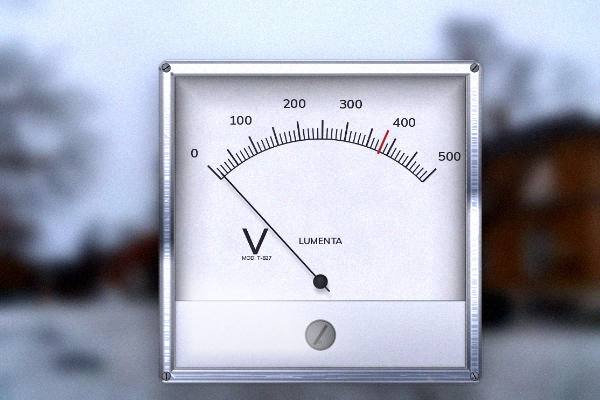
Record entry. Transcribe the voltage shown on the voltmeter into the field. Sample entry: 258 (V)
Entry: 10 (V)
